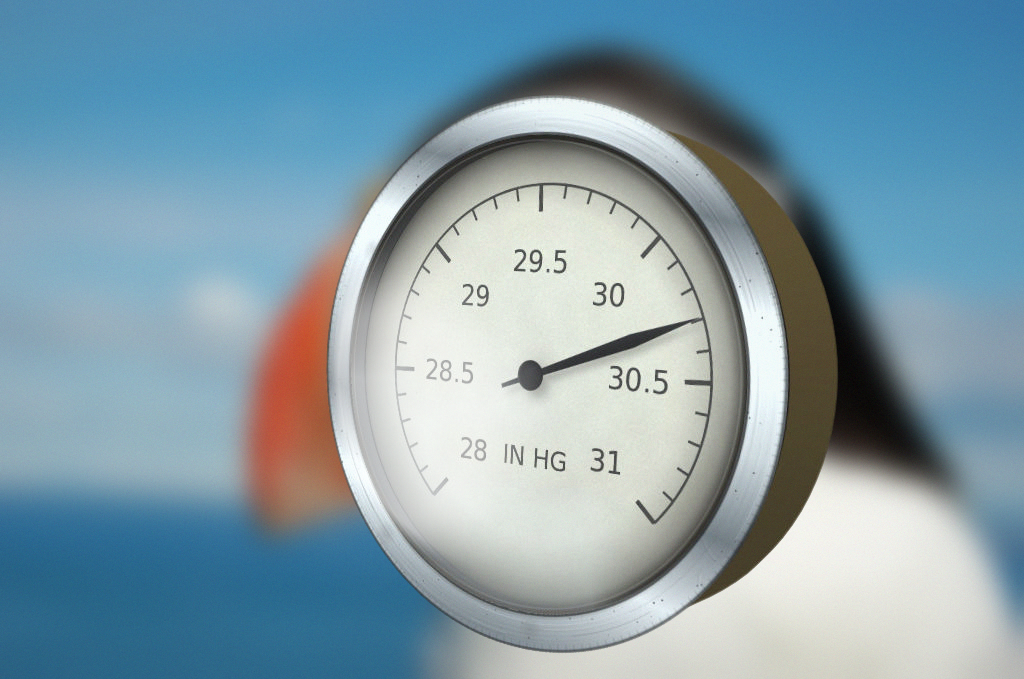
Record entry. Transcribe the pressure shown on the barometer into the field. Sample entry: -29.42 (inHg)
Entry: 30.3 (inHg)
